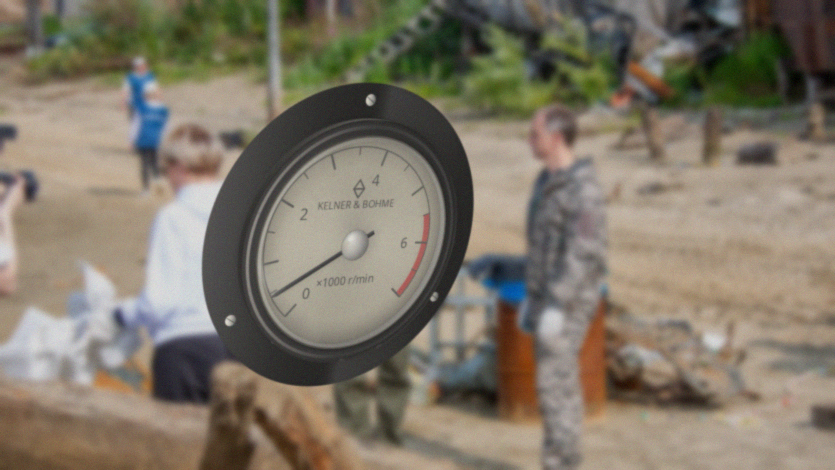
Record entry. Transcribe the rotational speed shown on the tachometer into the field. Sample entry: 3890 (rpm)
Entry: 500 (rpm)
